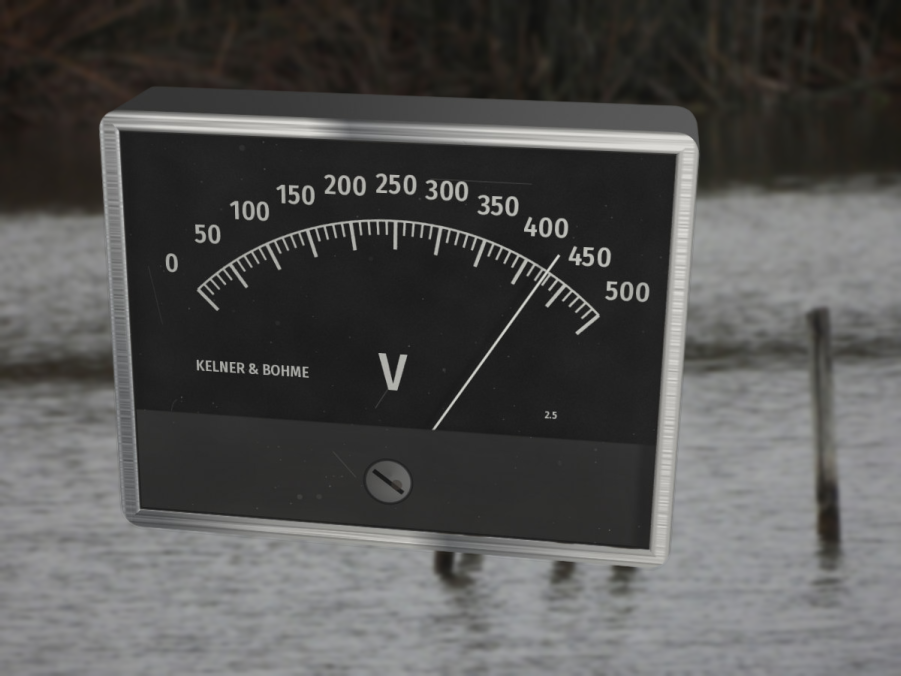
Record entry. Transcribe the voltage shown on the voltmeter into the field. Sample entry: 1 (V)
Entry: 425 (V)
